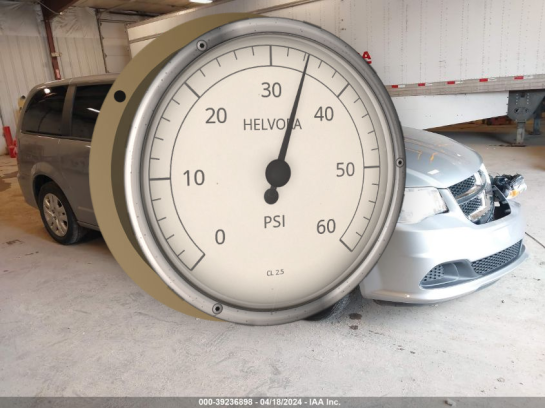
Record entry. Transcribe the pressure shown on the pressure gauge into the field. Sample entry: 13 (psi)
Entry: 34 (psi)
